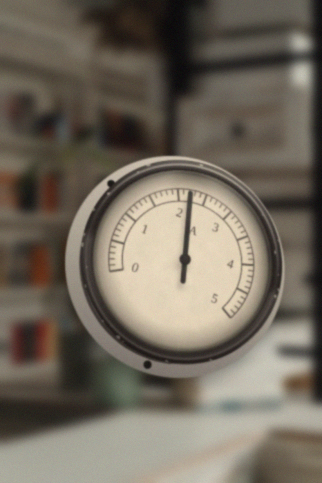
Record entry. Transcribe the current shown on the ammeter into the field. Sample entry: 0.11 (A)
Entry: 2.2 (A)
